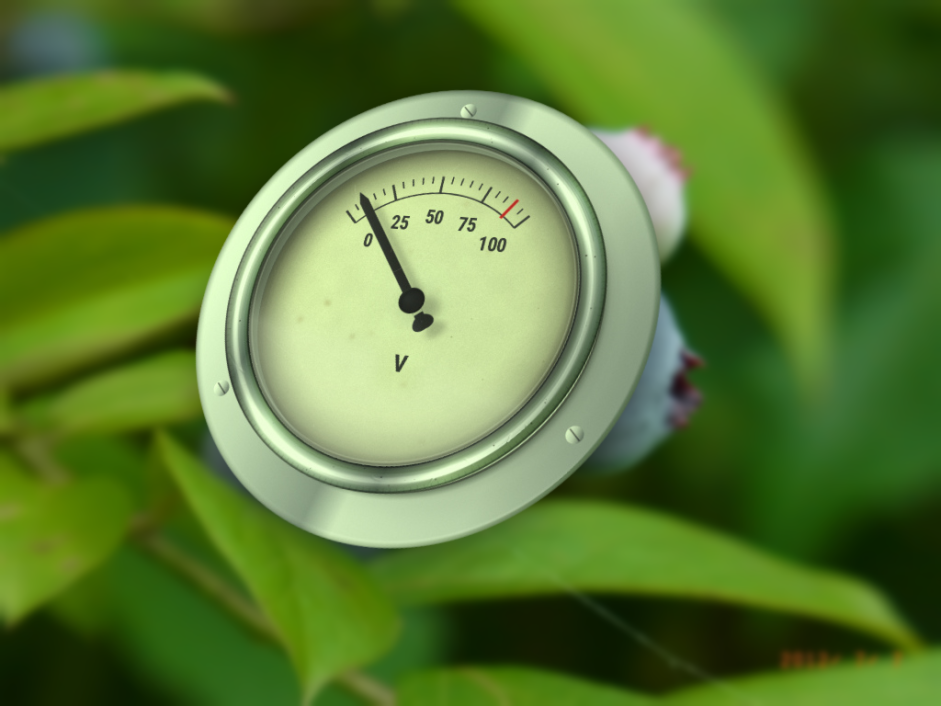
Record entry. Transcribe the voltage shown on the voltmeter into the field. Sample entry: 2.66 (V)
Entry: 10 (V)
